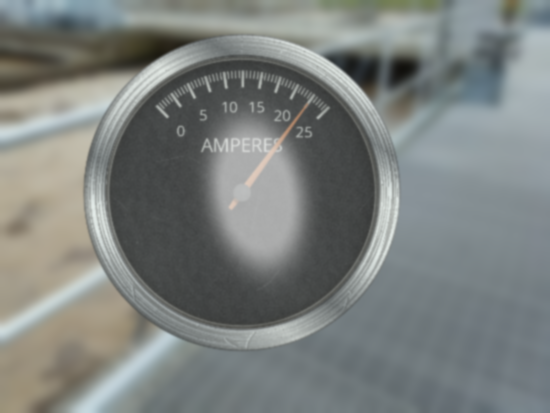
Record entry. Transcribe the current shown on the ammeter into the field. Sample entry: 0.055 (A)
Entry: 22.5 (A)
